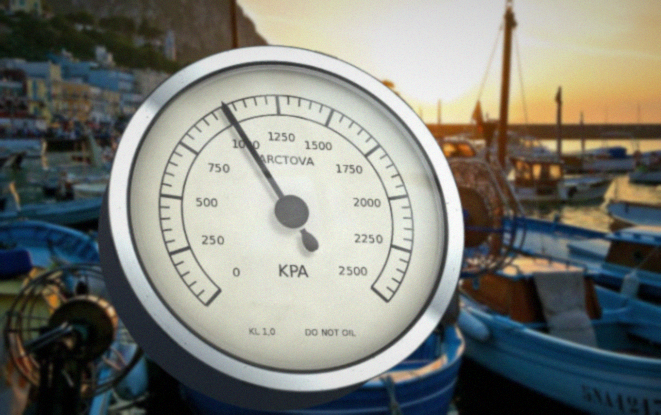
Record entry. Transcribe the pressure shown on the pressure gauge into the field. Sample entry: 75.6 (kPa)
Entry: 1000 (kPa)
